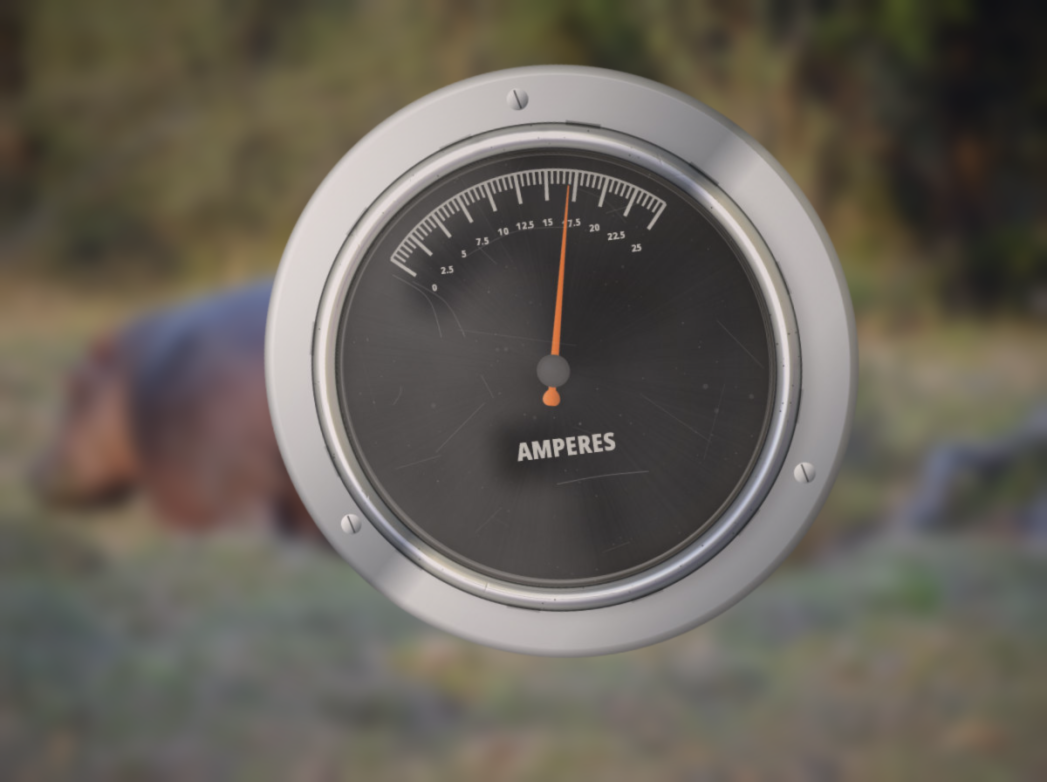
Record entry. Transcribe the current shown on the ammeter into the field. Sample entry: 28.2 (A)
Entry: 17 (A)
